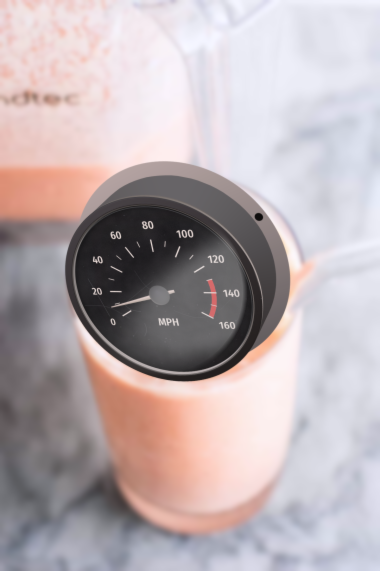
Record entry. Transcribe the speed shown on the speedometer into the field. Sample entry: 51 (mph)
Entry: 10 (mph)
